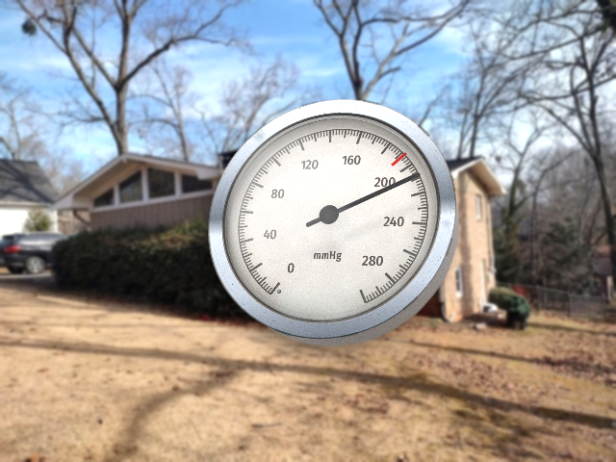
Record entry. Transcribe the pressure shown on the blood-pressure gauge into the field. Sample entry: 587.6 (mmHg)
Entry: 210 (mmHg)
